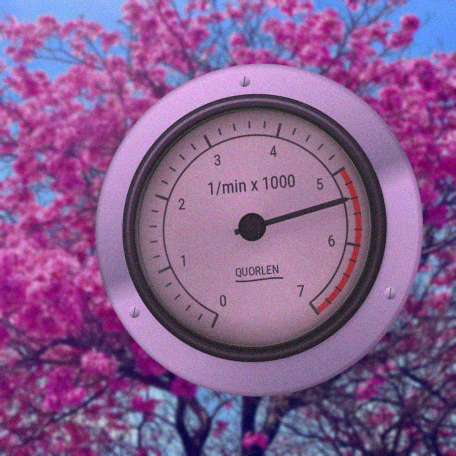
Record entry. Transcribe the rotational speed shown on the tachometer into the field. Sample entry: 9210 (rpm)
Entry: 5400 (rpm)
